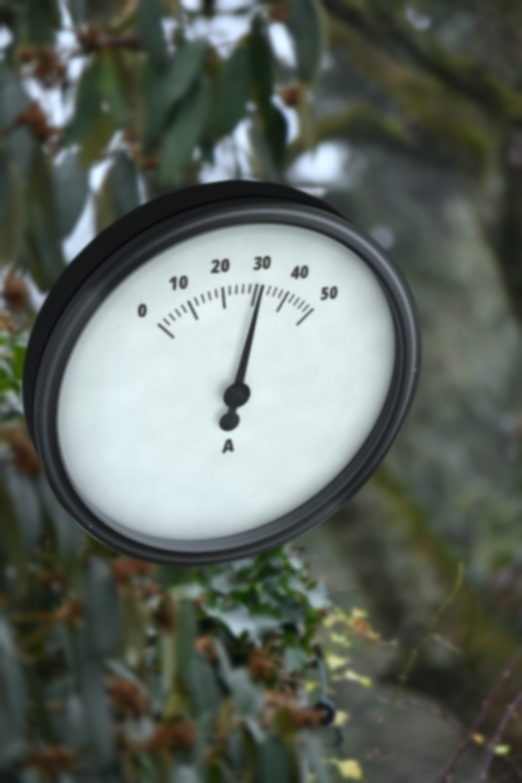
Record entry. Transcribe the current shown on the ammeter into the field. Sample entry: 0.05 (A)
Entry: 30 (A)
